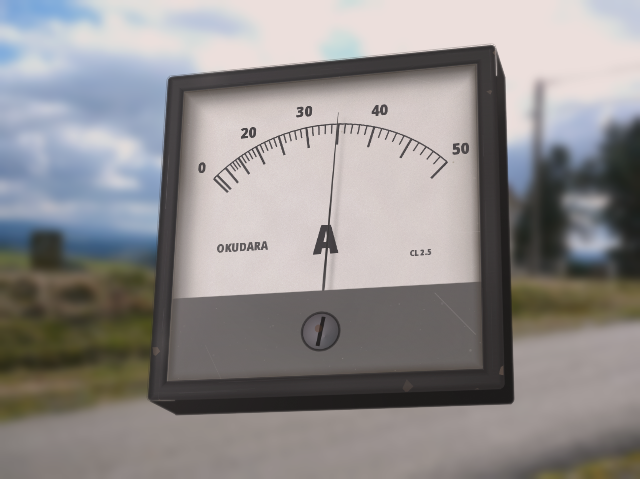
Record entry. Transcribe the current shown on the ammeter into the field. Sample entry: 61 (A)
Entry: 35 (A)
